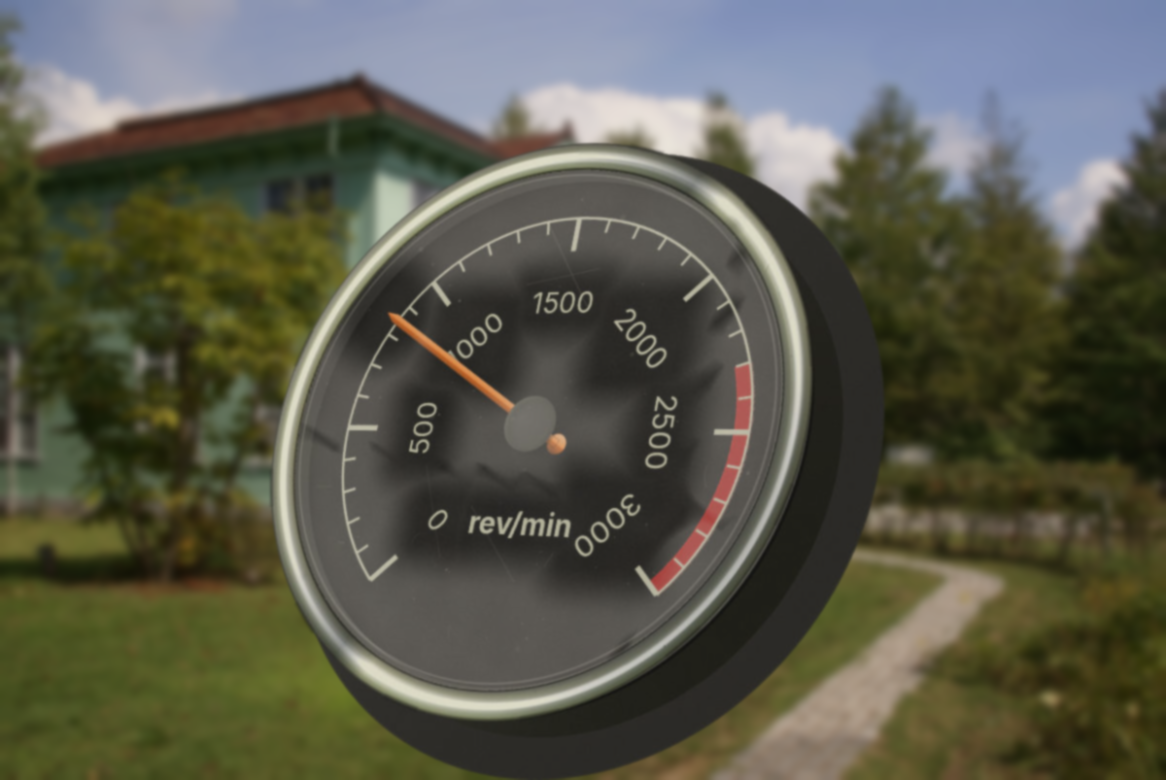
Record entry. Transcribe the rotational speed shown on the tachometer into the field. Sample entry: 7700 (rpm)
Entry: 850 (rpm)
